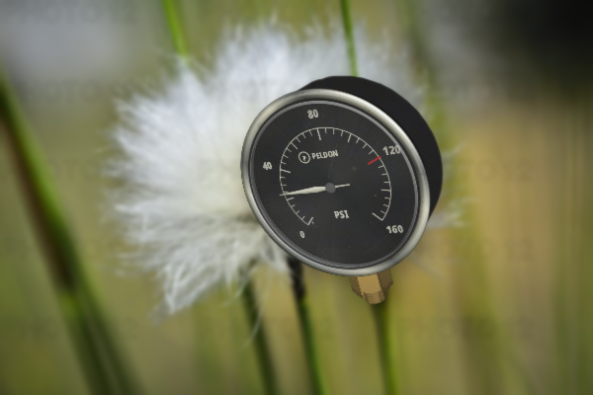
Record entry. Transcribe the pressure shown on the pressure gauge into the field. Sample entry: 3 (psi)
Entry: 25 (psi)
